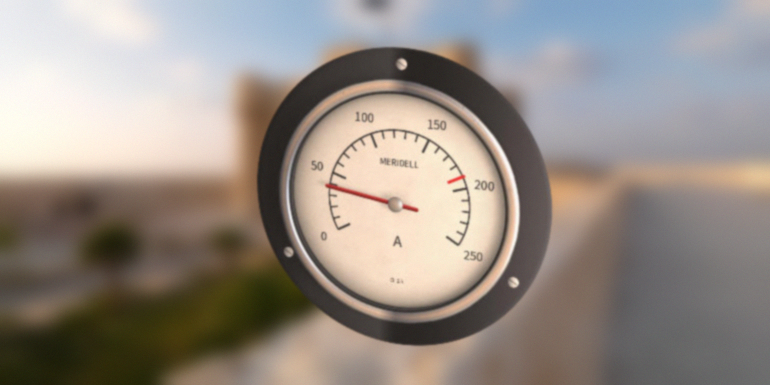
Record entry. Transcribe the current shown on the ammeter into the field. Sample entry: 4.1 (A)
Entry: 40 (A)
